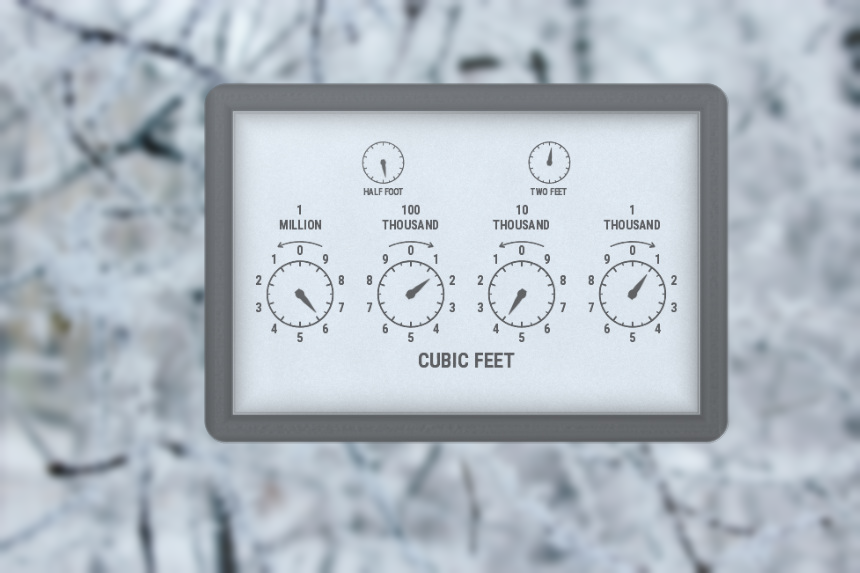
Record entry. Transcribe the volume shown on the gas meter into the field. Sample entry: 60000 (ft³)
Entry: 614100 (ft³)
